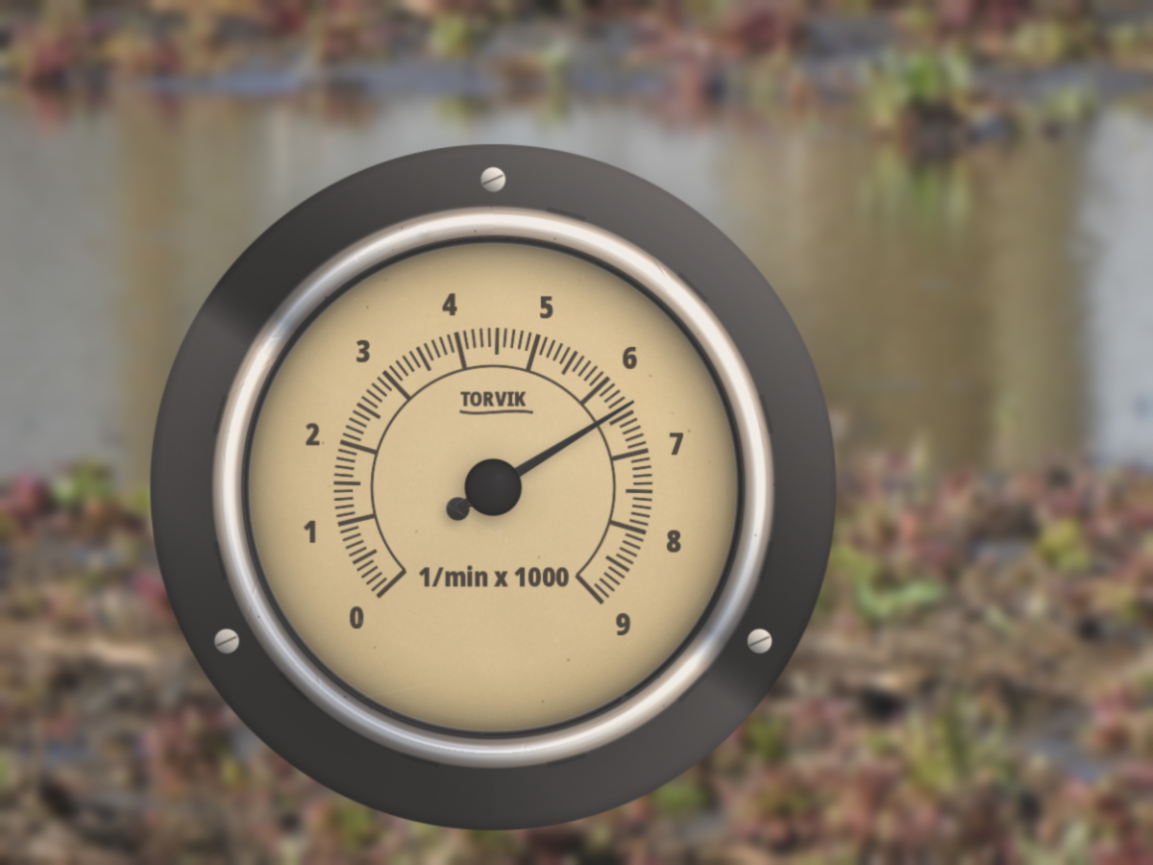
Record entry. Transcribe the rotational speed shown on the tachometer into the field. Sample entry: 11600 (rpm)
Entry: 6400 (rpm)
